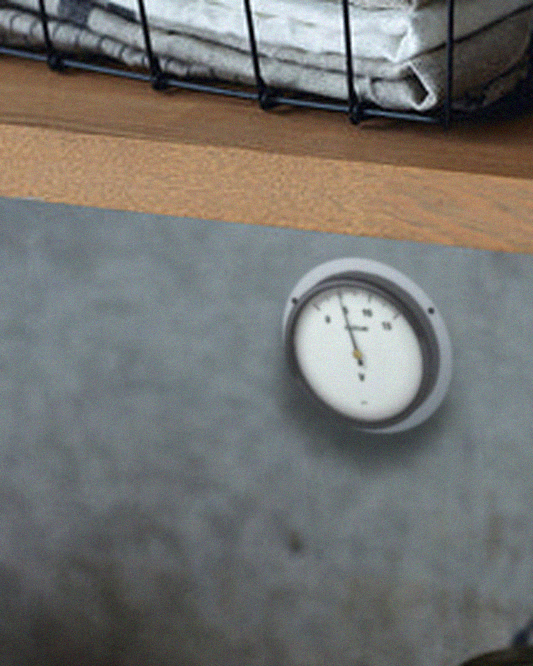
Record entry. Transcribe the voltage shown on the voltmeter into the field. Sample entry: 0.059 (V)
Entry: 5 (V)
